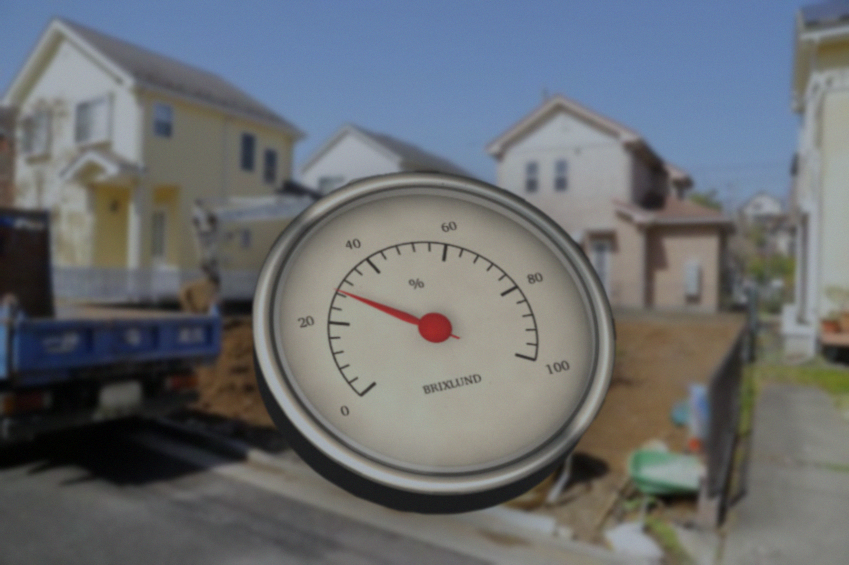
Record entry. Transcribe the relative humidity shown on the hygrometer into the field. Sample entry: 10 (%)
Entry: 28 (%)
